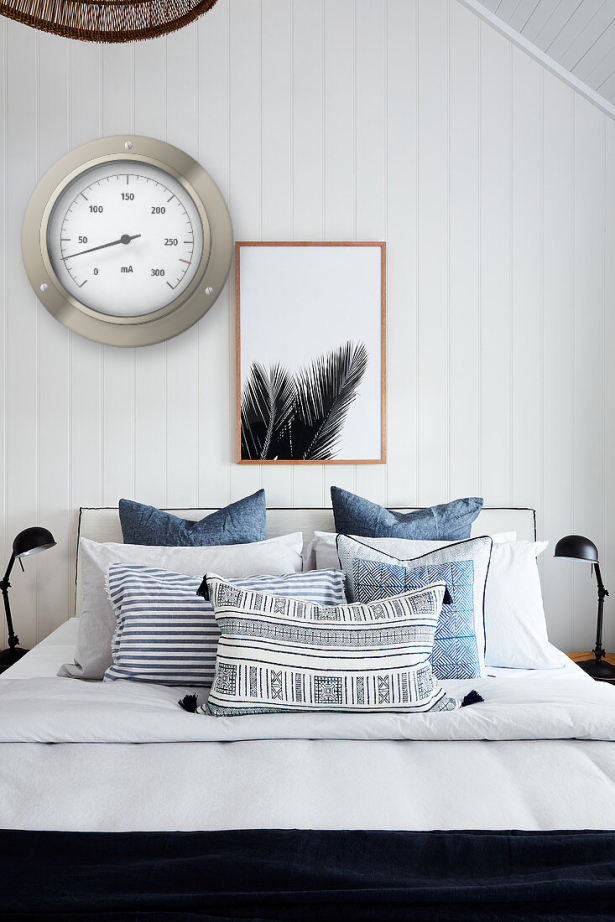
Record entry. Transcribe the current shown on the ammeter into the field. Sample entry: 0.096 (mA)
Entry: 30 (mA)
